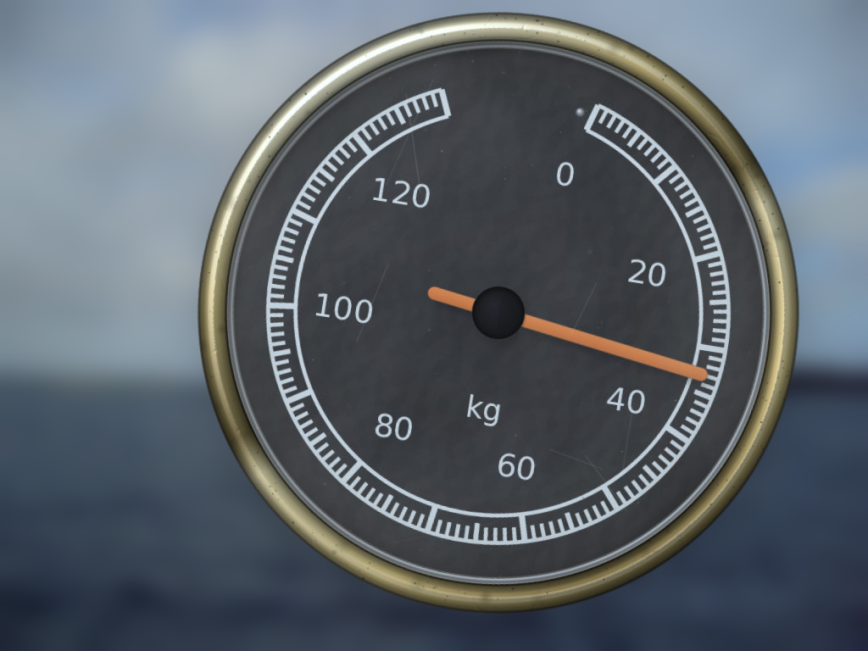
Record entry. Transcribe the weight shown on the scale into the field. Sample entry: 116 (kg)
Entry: 33 (kg)
